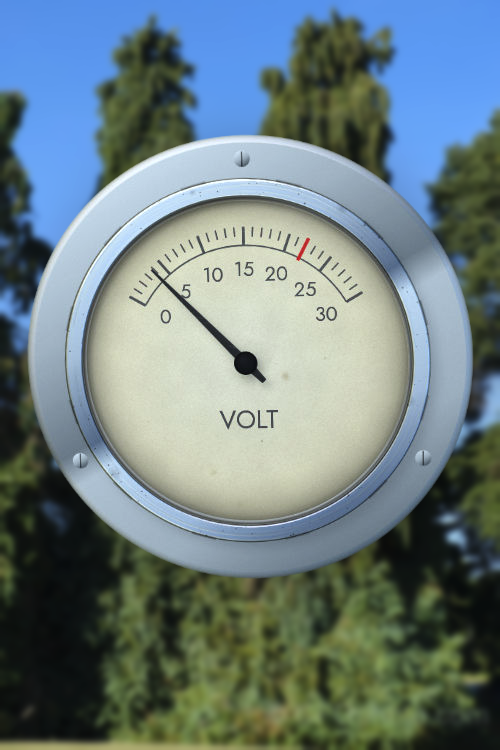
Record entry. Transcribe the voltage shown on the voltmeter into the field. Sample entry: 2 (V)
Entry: 4 (V)
